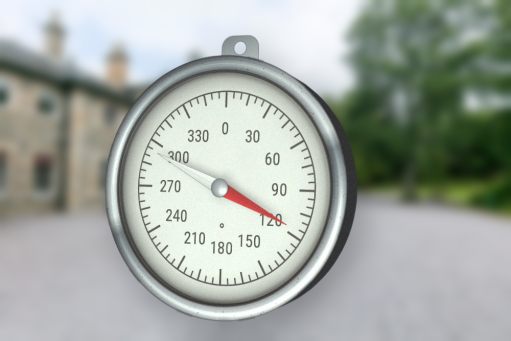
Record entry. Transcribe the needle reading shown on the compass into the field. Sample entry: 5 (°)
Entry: 115 (°)
